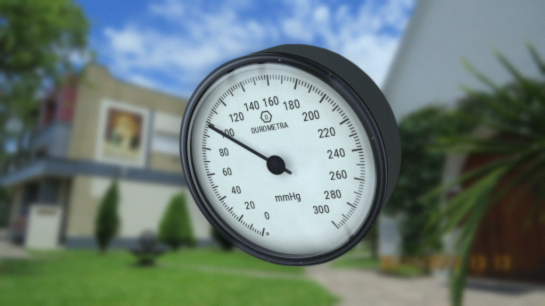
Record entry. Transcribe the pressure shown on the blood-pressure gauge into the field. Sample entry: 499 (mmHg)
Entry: 100 (mmHg)
